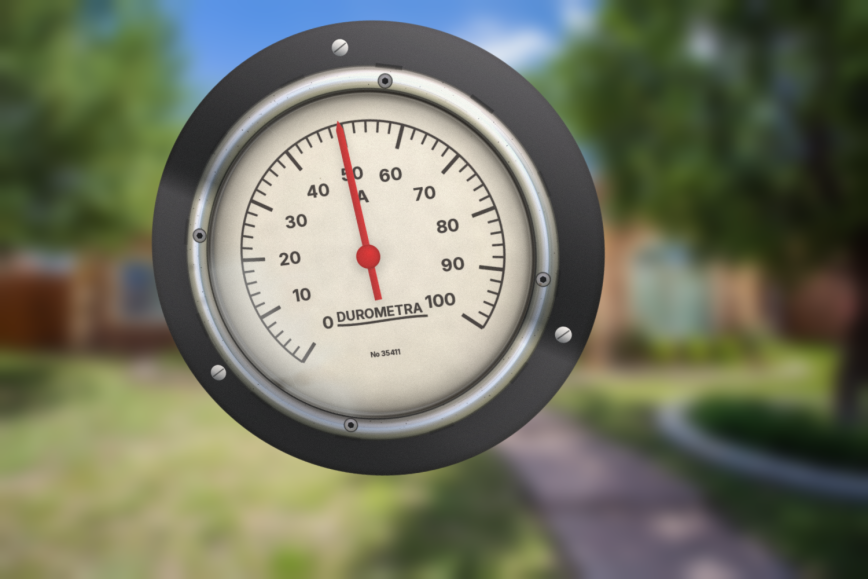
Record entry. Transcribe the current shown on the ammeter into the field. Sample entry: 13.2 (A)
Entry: 50 (A)
